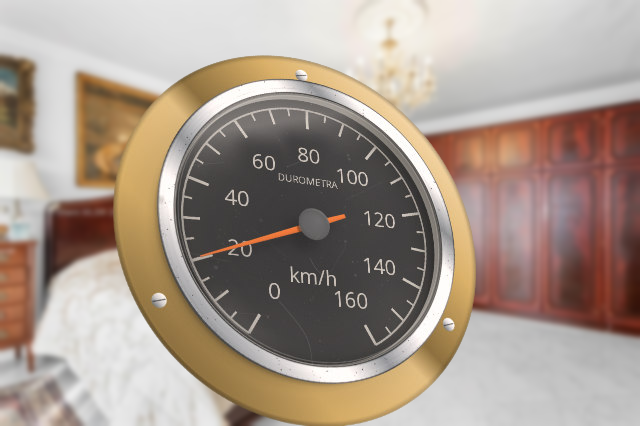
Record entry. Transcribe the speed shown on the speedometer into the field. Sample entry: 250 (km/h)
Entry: 20 (km/h)
